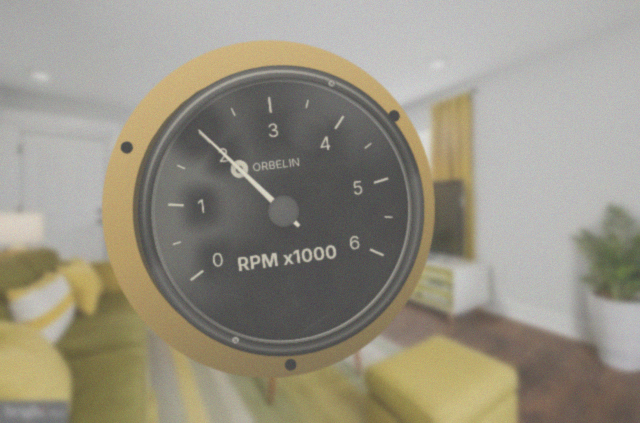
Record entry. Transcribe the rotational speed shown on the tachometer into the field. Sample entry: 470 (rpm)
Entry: 2000 (rpm)
